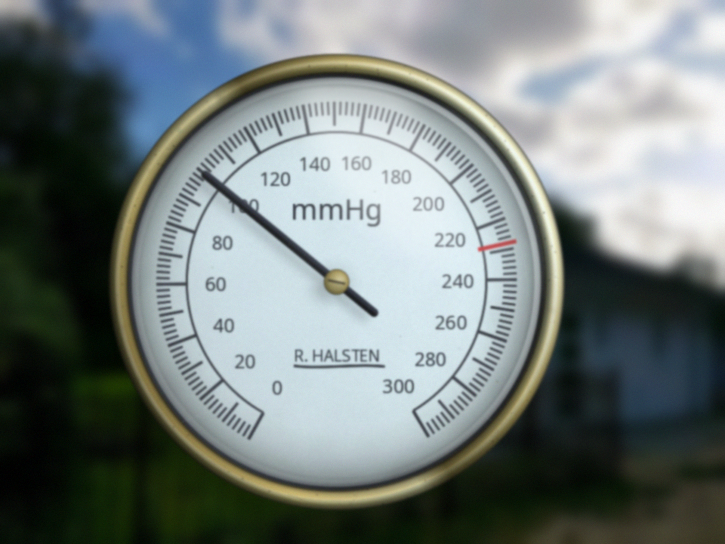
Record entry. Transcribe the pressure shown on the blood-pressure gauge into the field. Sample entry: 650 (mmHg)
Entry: 100 (mmHg)
